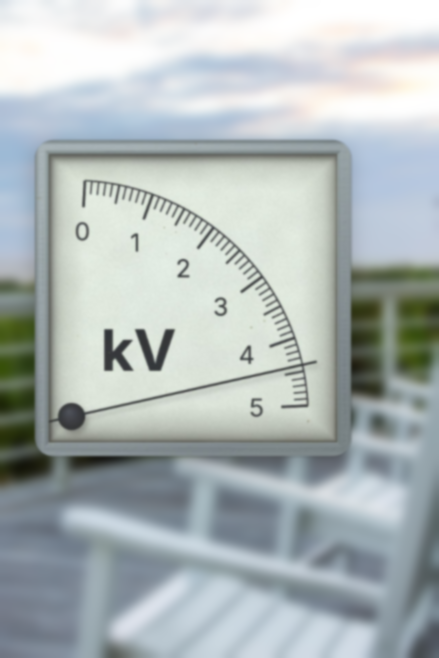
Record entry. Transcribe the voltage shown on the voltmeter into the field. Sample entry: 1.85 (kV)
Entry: 4.4 (kV)
